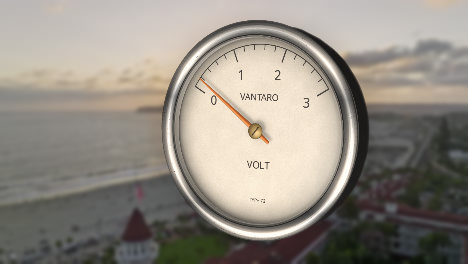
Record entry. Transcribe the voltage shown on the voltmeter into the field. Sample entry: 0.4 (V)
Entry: 0.2 (V)
